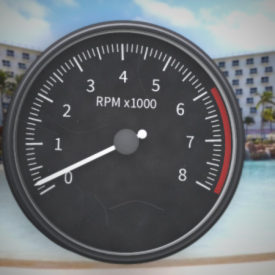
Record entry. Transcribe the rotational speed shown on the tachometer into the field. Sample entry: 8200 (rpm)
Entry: 200 (rpm)
